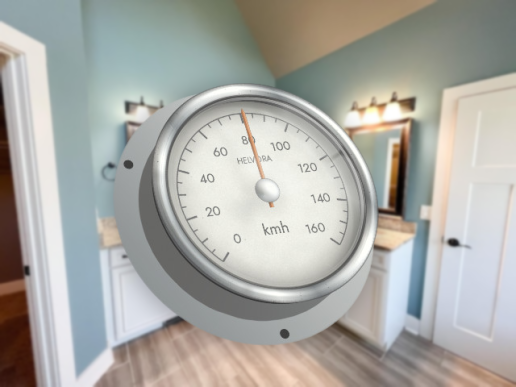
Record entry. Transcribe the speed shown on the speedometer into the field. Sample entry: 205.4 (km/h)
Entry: 80 (km/h)
